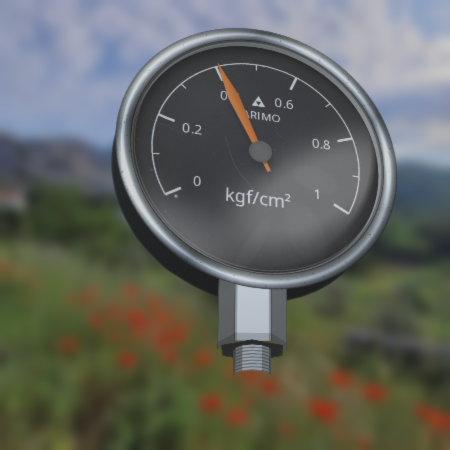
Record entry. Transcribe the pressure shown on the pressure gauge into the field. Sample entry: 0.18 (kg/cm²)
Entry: 0.4 (kg/cm²)
